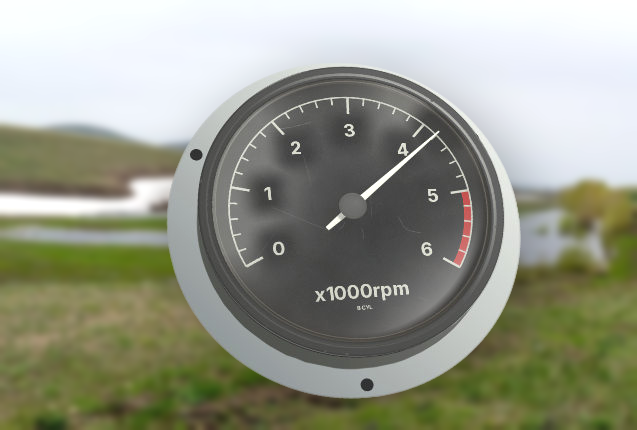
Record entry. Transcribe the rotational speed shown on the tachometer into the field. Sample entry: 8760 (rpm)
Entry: 4200 (rpm)
